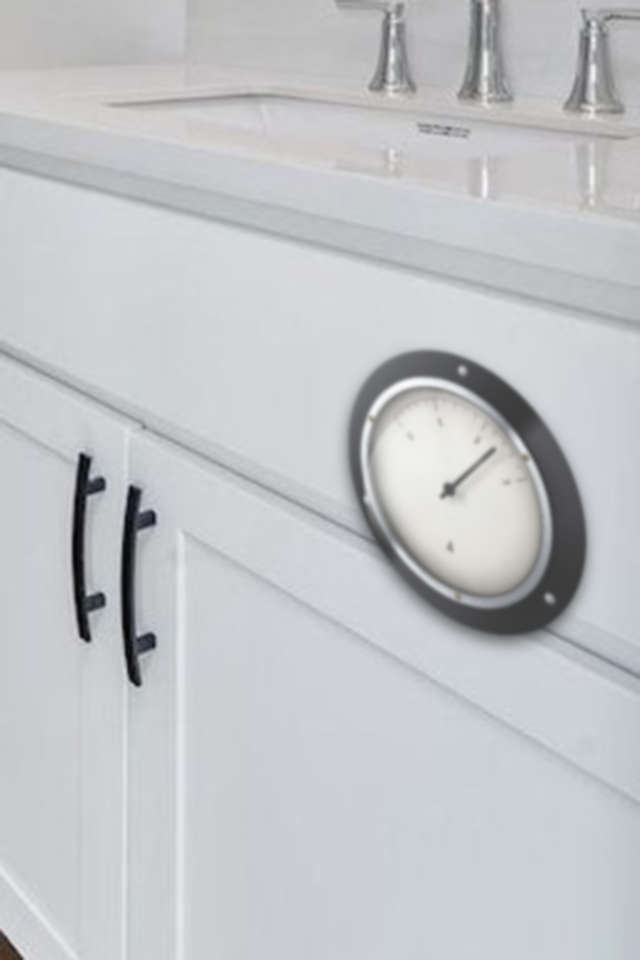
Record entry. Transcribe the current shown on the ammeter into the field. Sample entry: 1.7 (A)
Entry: 2.4 (A)
